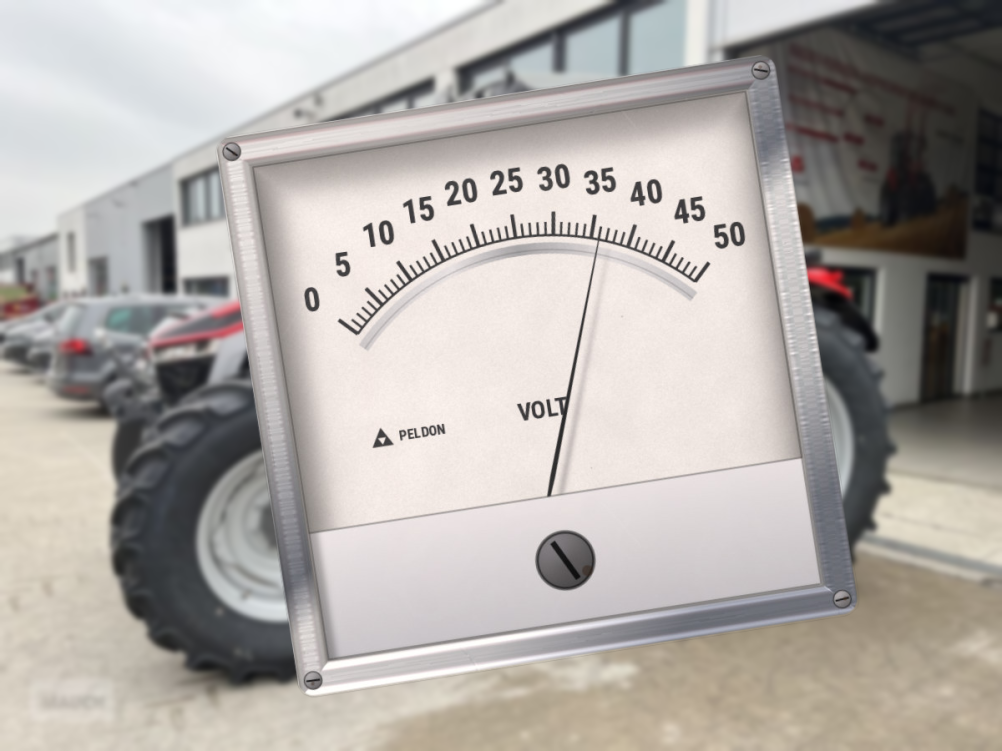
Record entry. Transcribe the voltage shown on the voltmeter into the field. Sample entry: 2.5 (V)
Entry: 36 (V)
